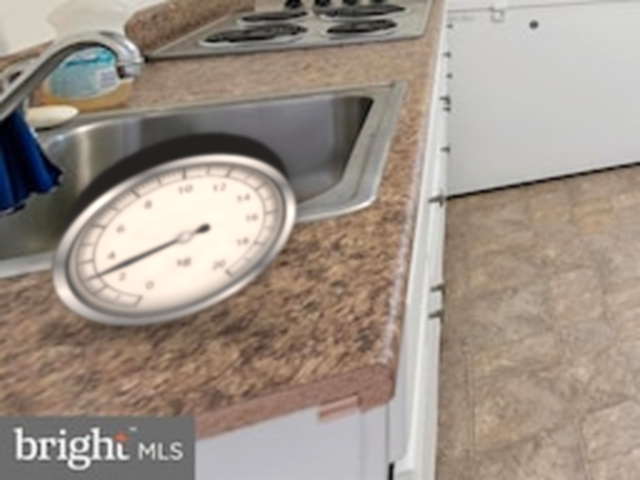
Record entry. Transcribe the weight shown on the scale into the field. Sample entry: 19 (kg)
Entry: 3 (kg)
